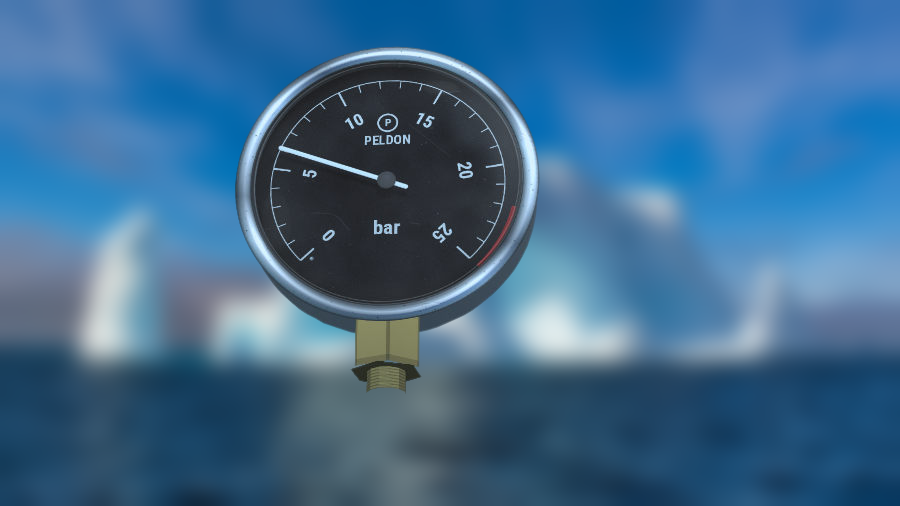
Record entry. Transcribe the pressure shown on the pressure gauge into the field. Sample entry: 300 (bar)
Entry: 6 (bar)
